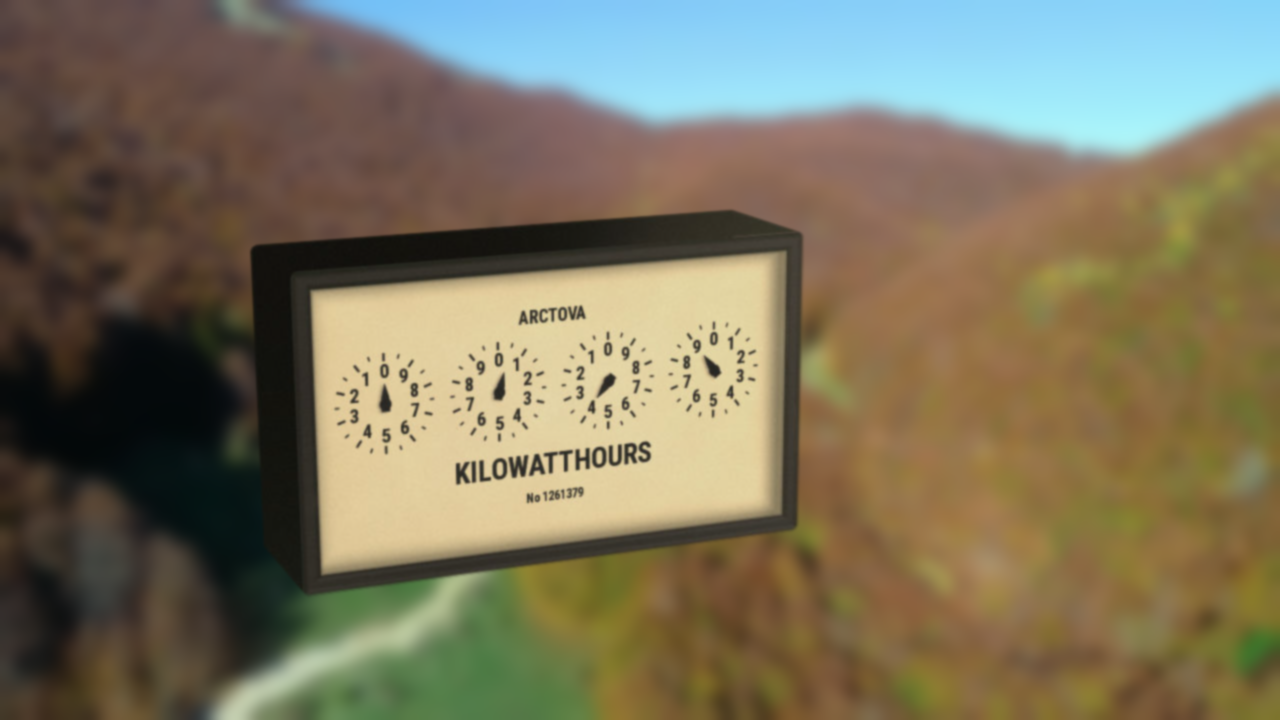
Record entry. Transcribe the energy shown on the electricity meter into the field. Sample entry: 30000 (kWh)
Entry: 39 (kWh)
